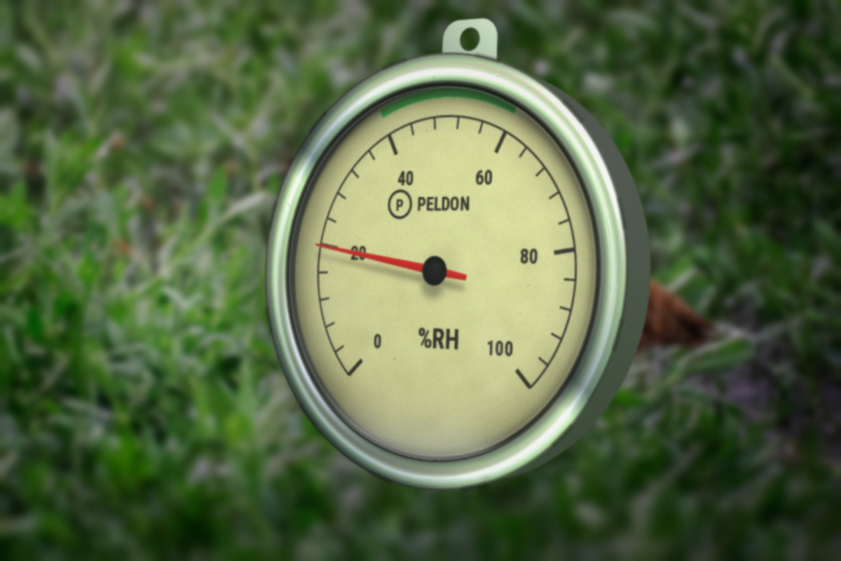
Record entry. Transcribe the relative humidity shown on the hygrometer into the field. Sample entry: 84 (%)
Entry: 20 (%)
